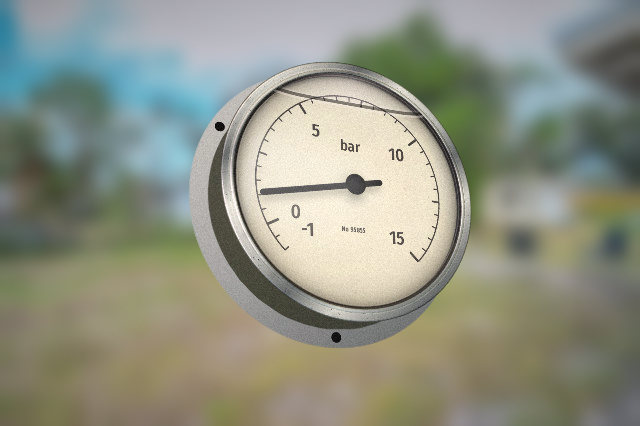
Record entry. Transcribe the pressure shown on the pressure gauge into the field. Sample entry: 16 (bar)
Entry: 1 (bar)
